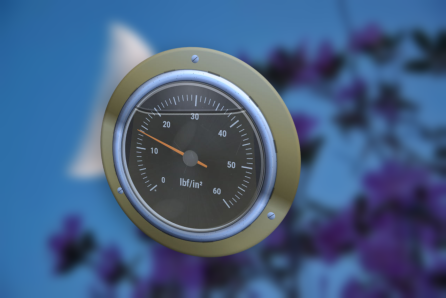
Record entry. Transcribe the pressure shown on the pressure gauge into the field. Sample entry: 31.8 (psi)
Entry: 14 (psi)
